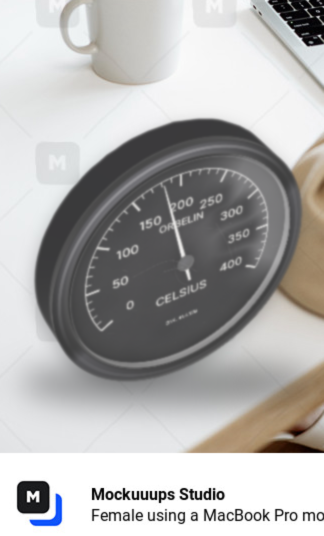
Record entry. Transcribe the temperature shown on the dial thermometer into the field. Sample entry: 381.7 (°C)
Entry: 180 (°C)
